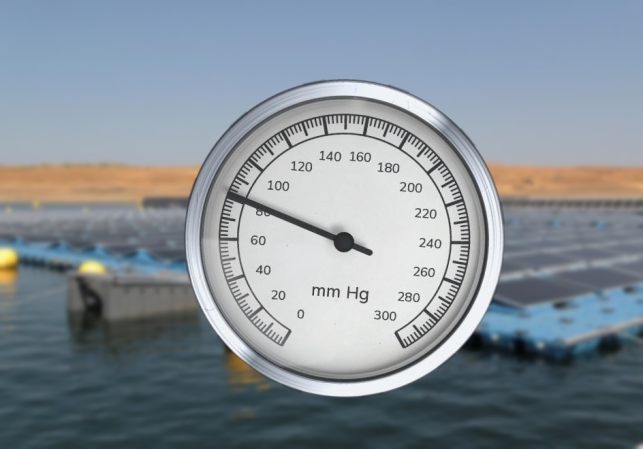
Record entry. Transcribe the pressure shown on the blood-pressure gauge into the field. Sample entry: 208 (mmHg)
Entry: 82 (mmHg)
